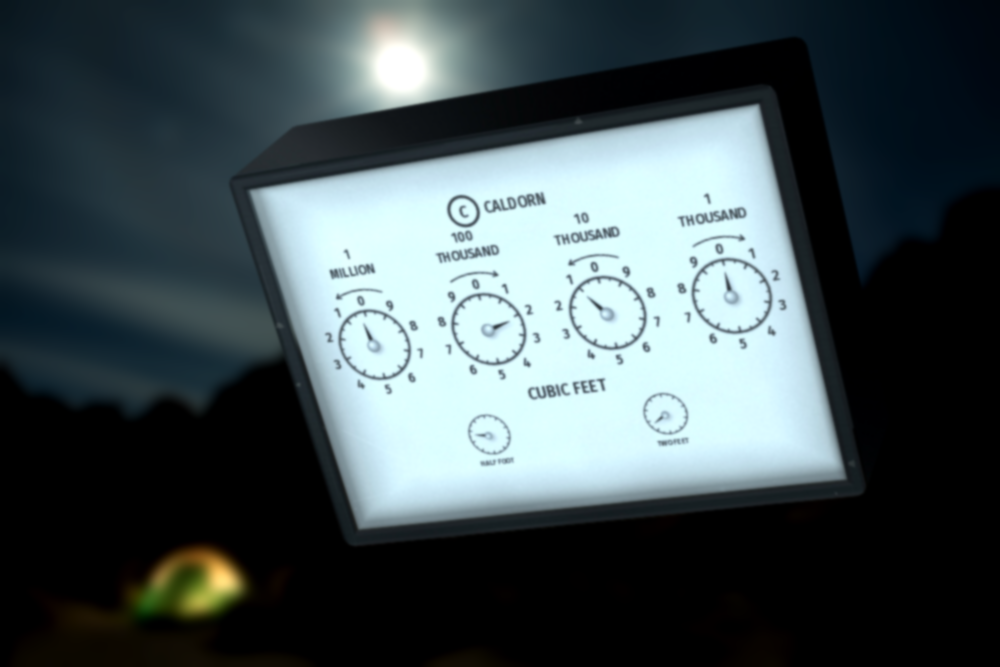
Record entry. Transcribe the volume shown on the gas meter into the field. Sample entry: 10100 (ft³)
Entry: 21000 (ft³)
